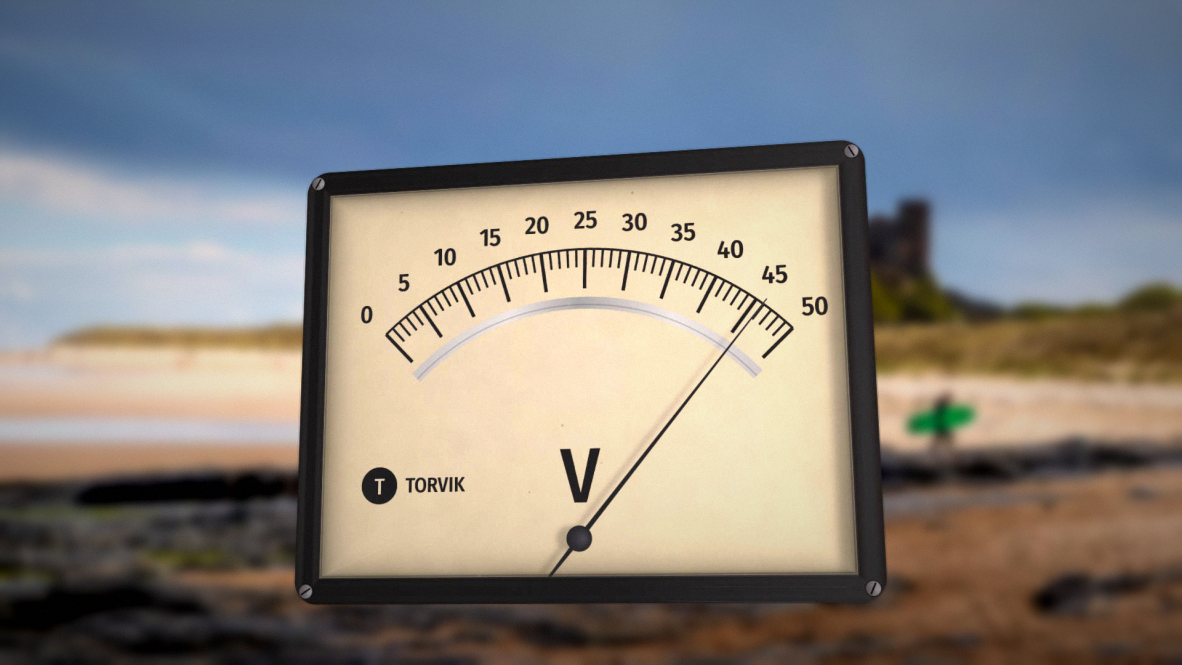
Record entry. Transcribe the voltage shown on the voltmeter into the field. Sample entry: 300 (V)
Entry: 46 (V)
